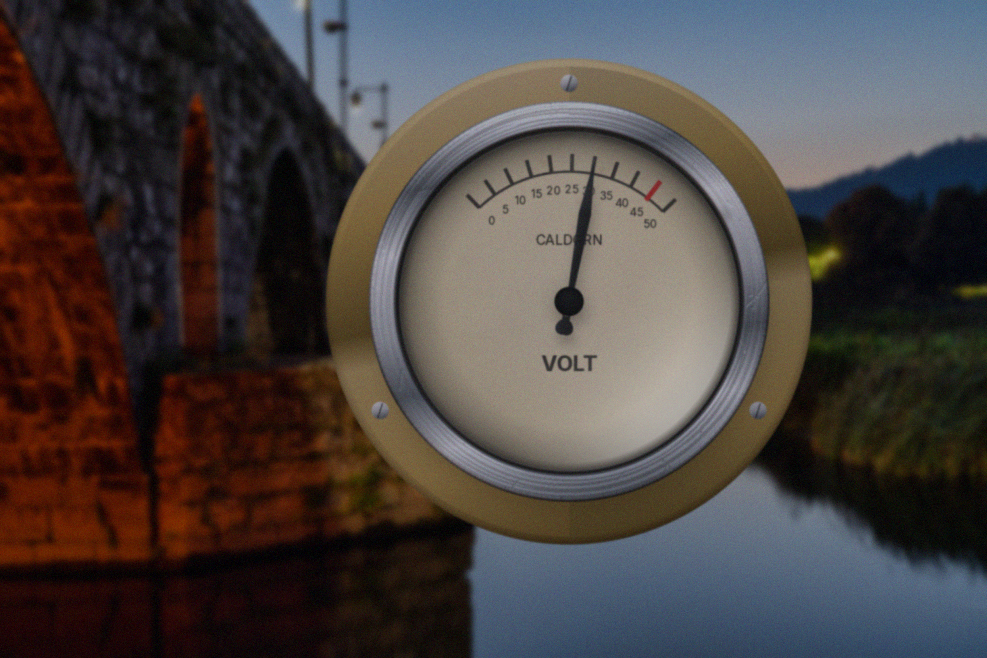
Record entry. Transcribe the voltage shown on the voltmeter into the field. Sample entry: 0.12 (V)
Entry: 30 (V)
